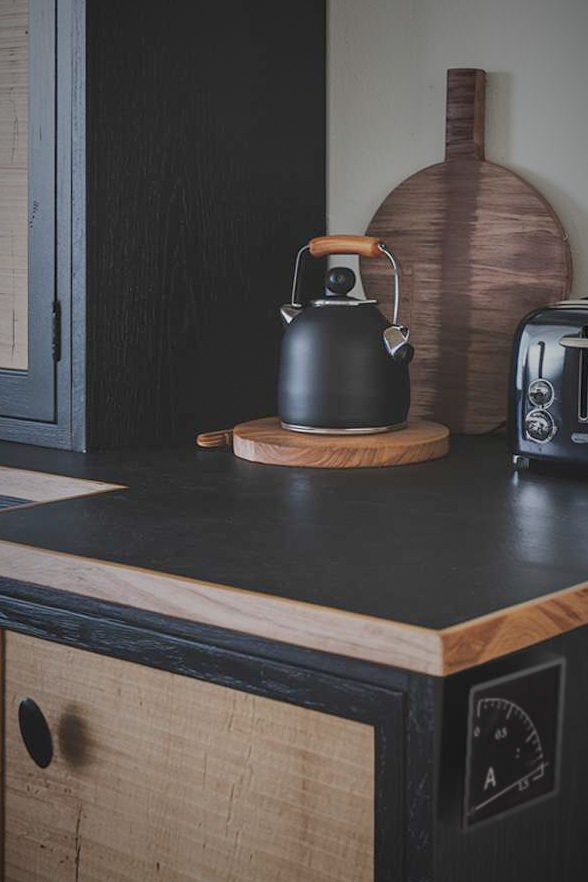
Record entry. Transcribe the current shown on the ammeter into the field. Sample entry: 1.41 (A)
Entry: 1.4 (A)
